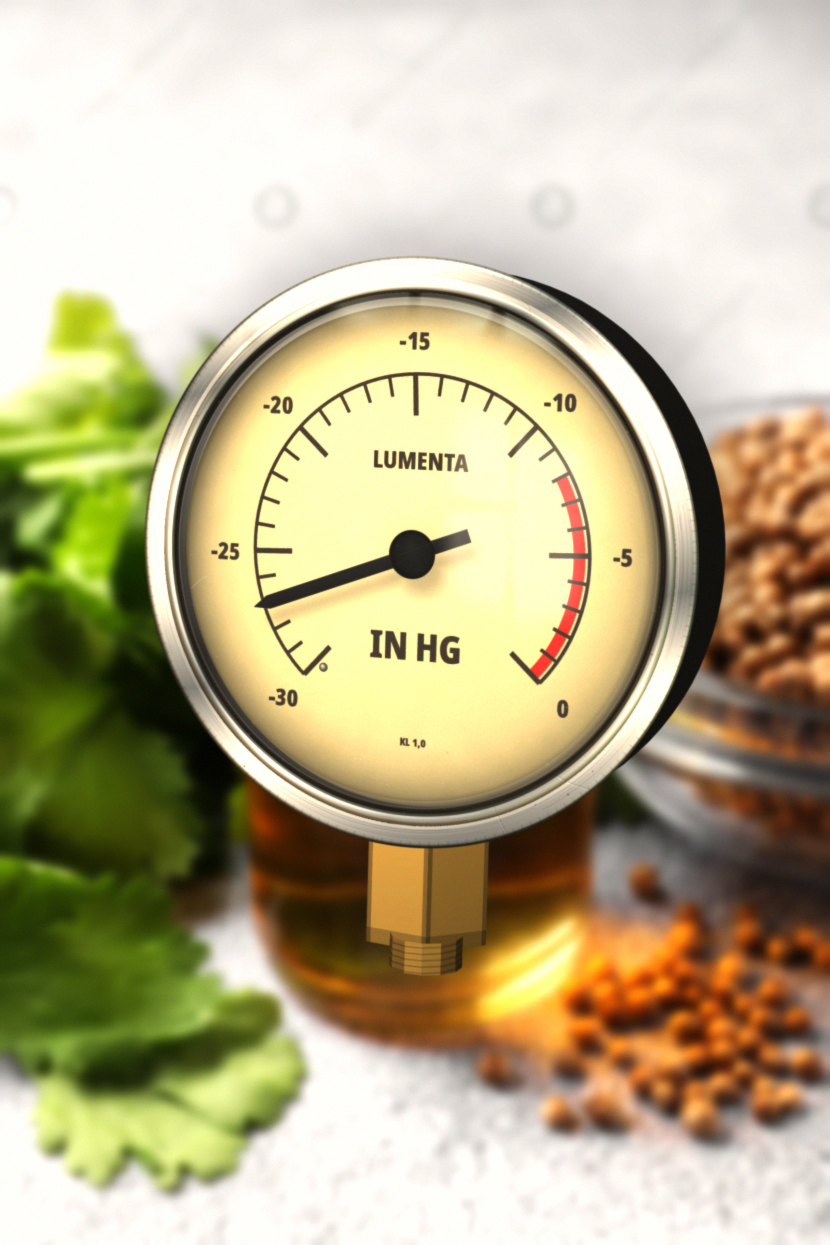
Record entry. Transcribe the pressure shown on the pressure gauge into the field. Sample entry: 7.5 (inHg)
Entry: -27 (inHg)
